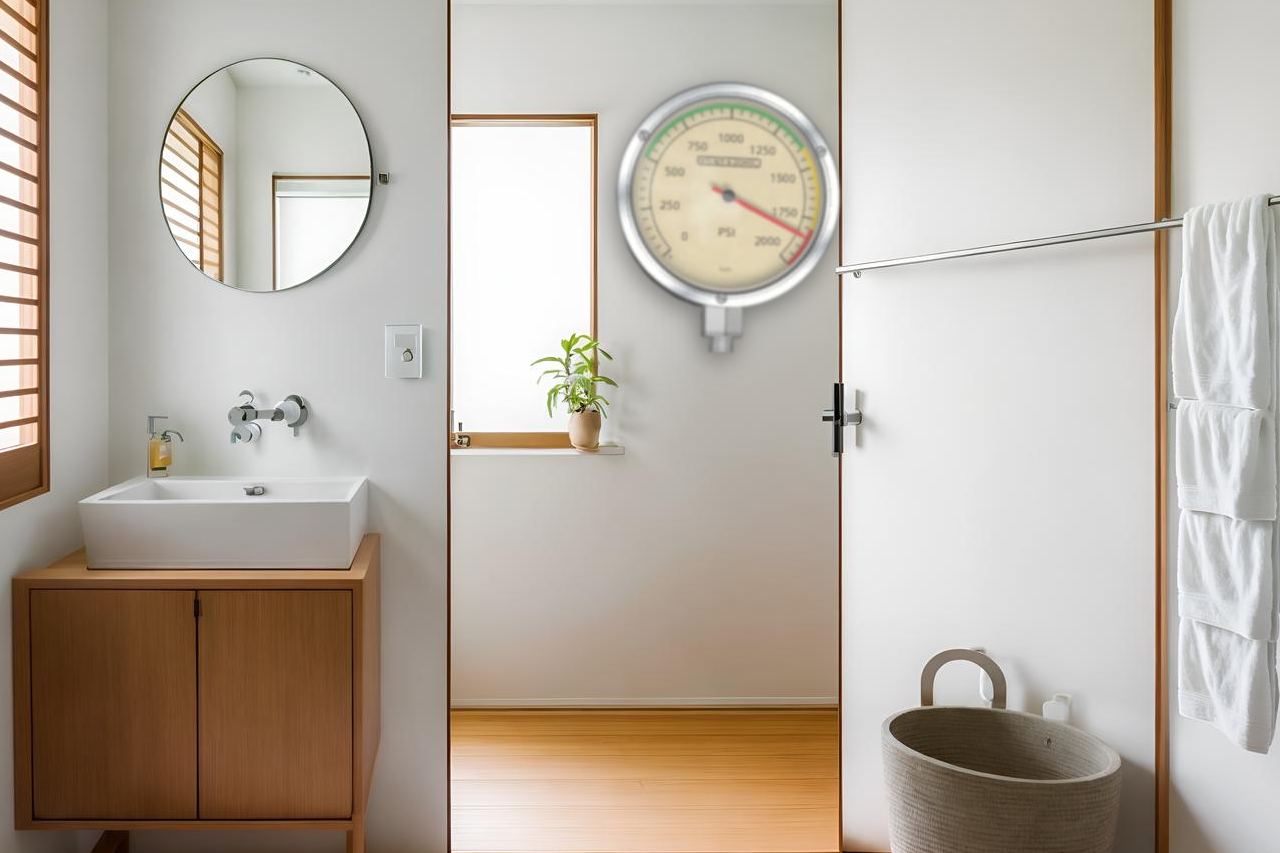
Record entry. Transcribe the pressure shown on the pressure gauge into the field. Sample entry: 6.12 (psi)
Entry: 1850 (psi)
